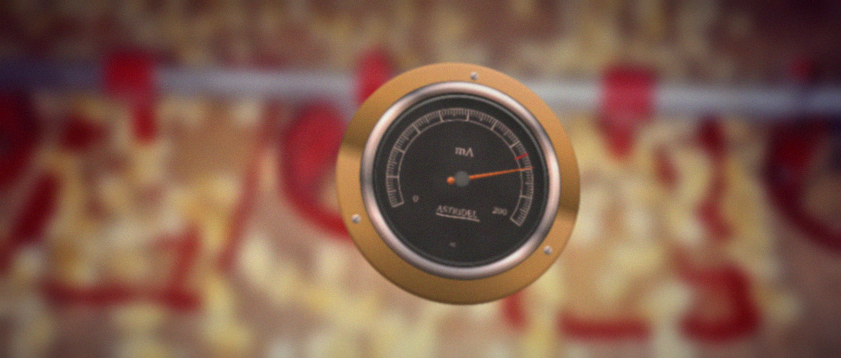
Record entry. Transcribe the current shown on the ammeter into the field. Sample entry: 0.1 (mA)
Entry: 160 (mA)
